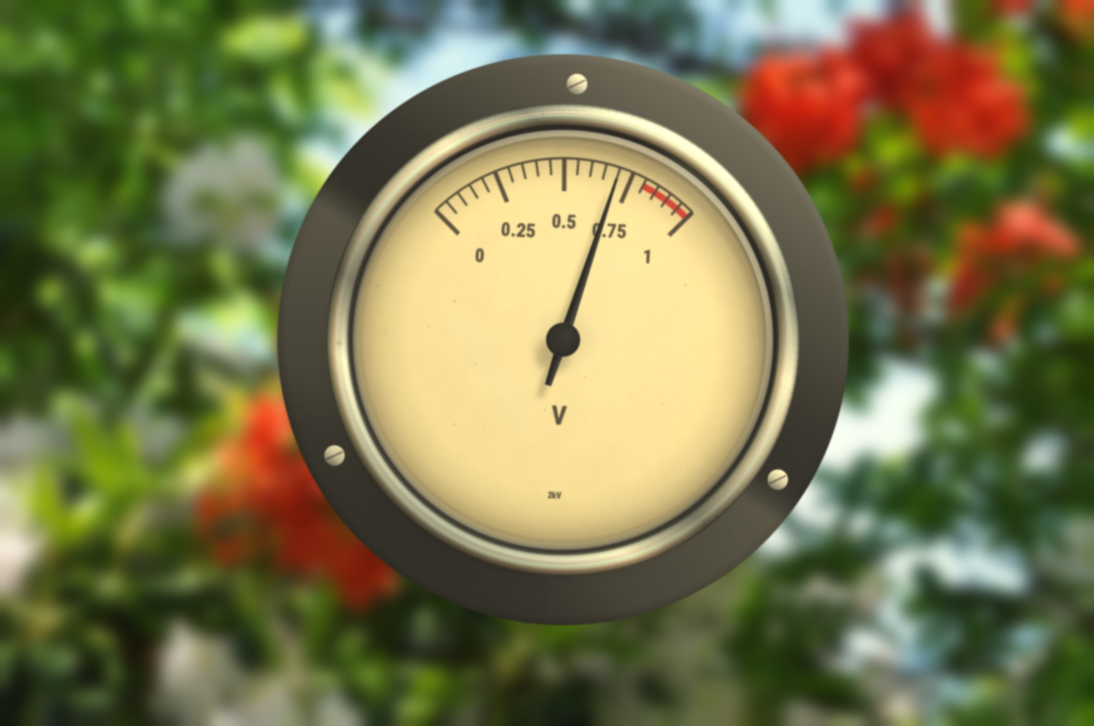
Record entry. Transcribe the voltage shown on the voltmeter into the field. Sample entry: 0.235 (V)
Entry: 0.7 (V)
